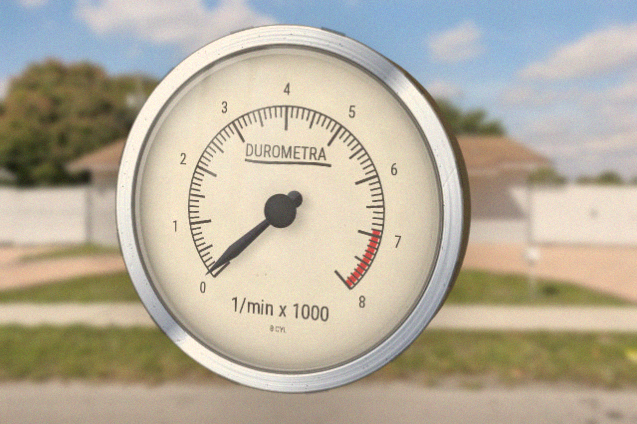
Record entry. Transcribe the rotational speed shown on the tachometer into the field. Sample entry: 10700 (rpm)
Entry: 100 (rpm)
